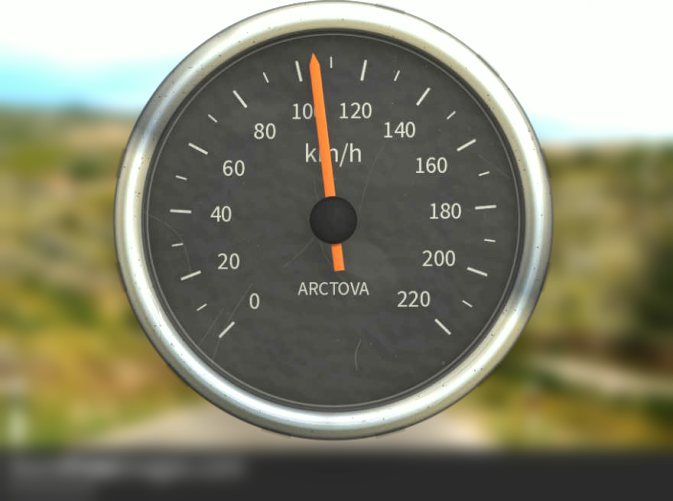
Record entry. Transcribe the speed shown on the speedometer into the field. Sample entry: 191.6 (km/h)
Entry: 105 (km/h)
